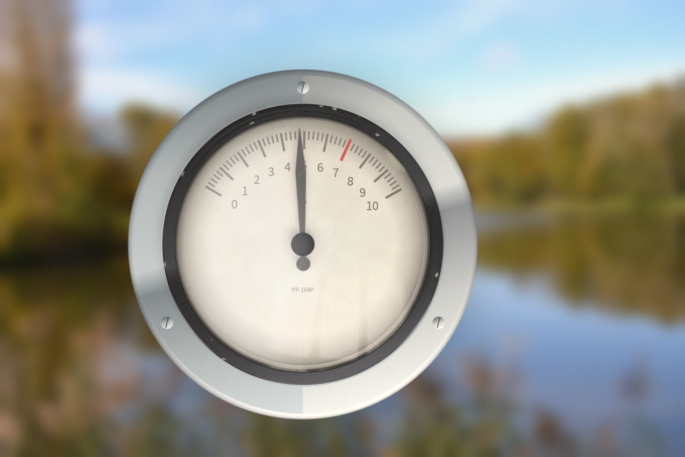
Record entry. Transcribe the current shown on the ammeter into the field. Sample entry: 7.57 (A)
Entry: 4.8 (A)
